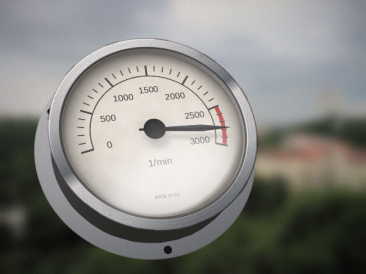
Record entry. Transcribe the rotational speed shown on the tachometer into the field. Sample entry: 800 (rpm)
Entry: 2800 (rpm)
